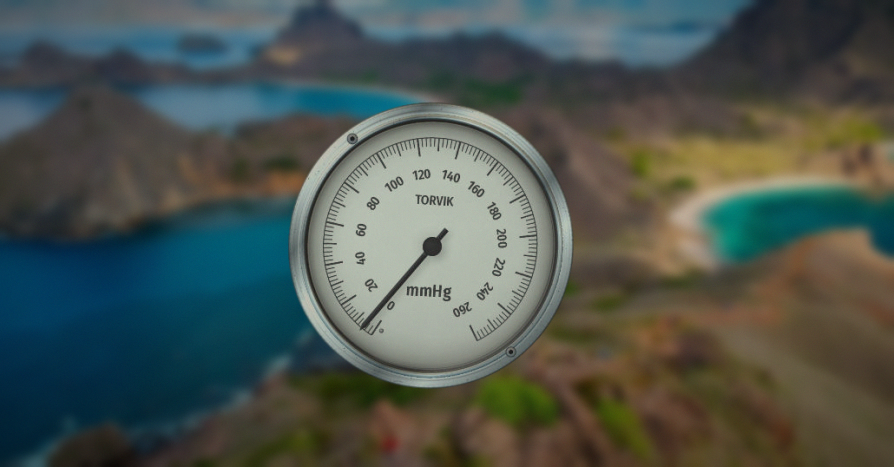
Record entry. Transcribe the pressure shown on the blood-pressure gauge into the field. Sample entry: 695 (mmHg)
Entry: 6 (mmHg)
